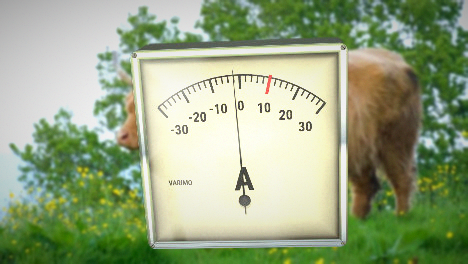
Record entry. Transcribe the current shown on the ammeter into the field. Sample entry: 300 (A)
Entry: -2 (A)
